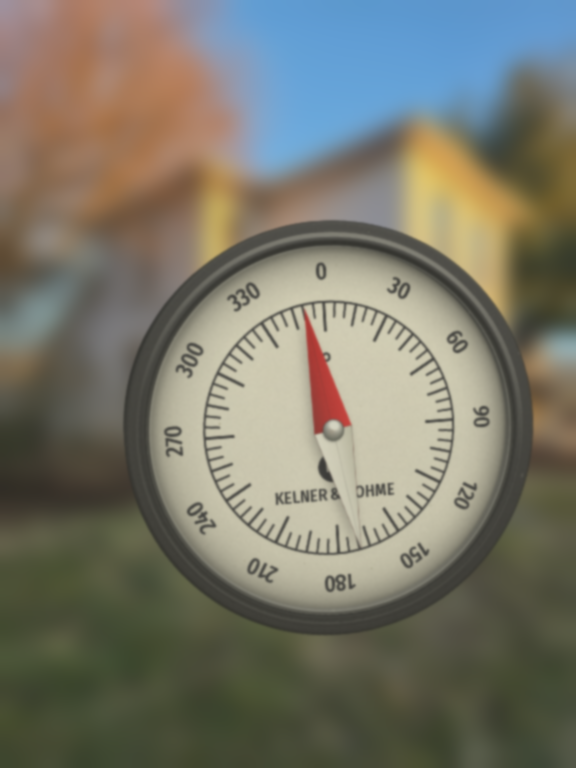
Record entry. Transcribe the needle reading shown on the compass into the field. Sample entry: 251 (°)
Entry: 350 (°)
